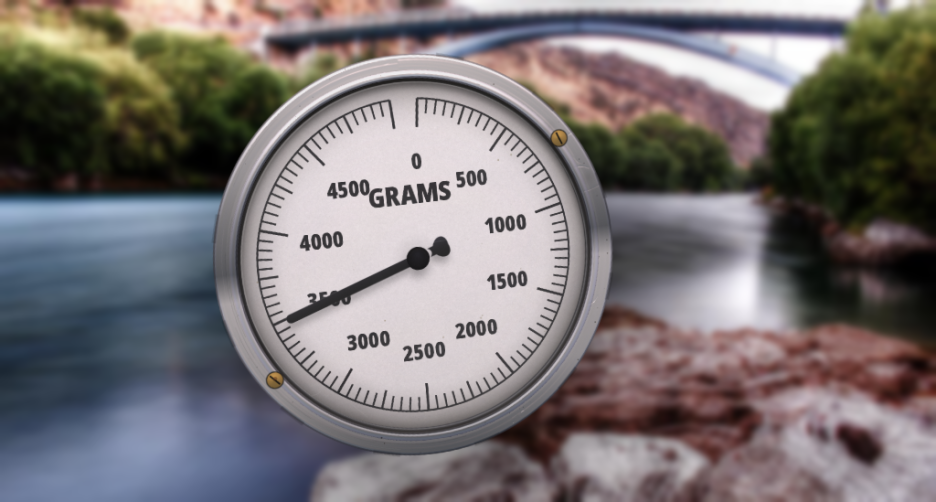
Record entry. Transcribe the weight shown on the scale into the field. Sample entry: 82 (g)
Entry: 3500 (g)
